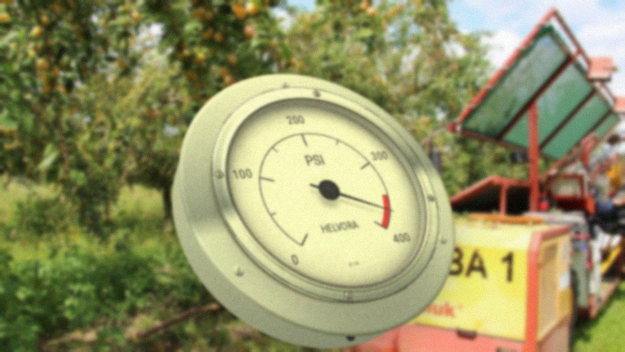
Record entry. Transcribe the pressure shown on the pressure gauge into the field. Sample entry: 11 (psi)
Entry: 375 (psi)
